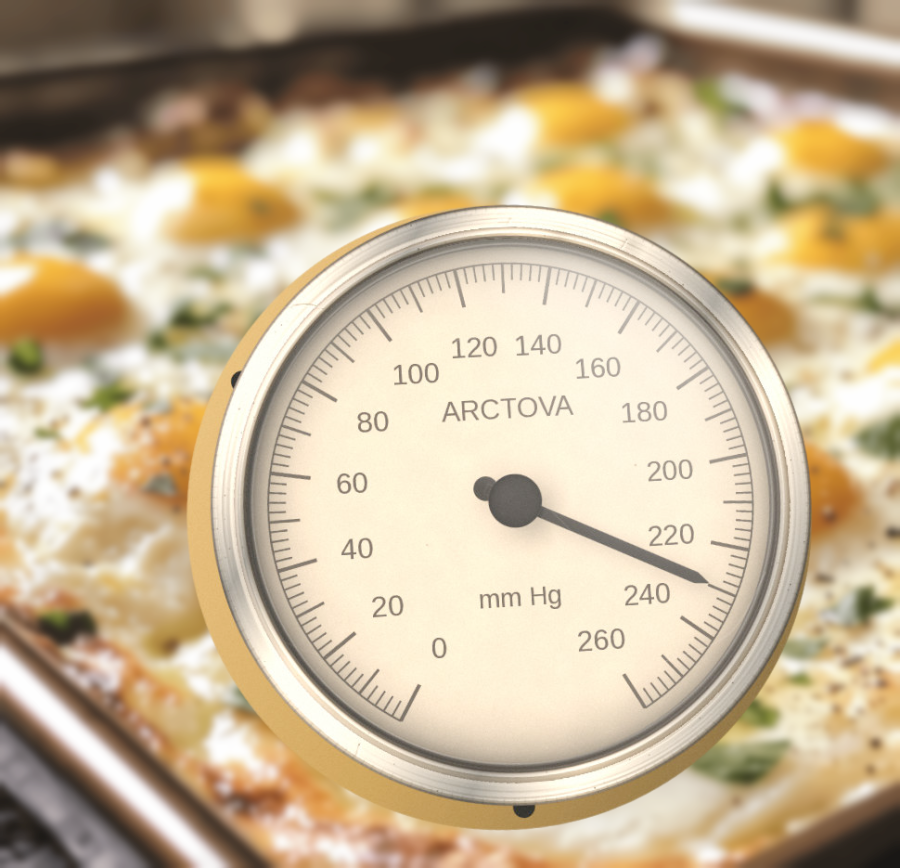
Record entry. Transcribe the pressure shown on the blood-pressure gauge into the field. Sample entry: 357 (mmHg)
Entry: 230 (mmHg)
